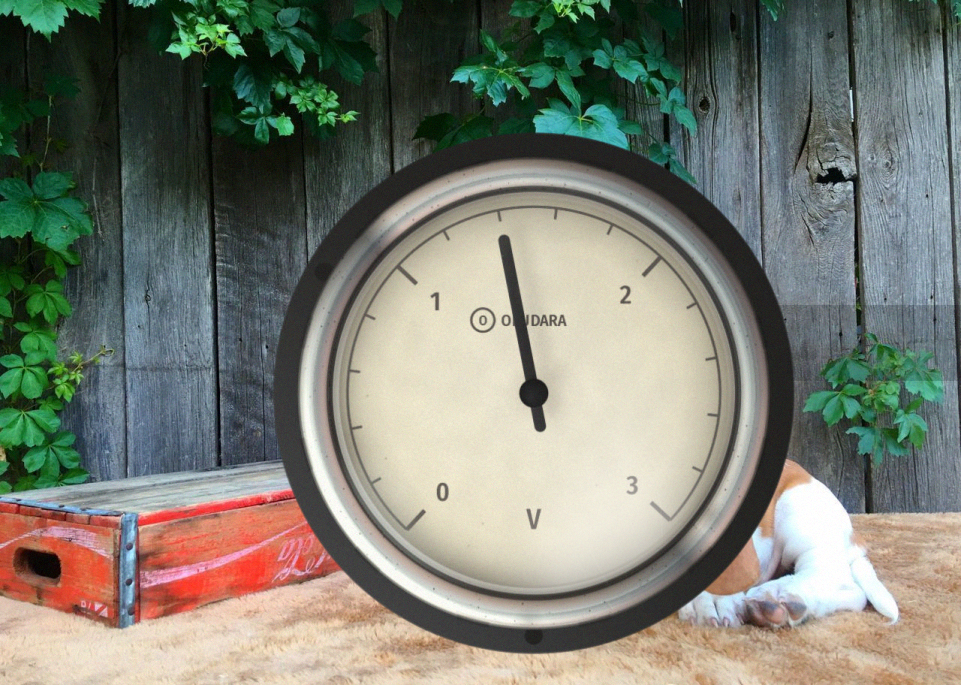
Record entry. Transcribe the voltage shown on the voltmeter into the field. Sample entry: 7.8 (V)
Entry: 1.4 (V)
